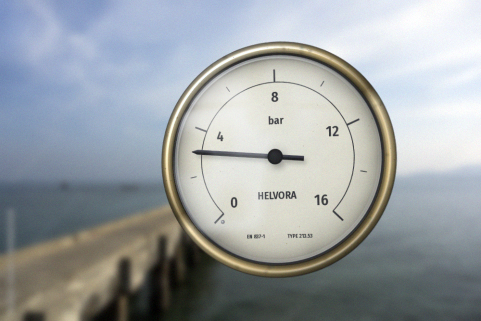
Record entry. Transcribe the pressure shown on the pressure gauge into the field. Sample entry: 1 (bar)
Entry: 3 (bar)
